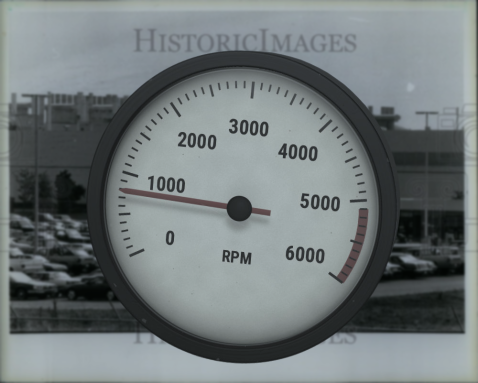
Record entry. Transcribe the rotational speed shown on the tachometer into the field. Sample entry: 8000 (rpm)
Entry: 800 (rpm)
